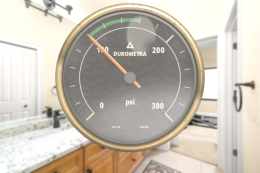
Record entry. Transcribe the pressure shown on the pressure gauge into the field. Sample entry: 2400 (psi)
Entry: 100 (psi)
